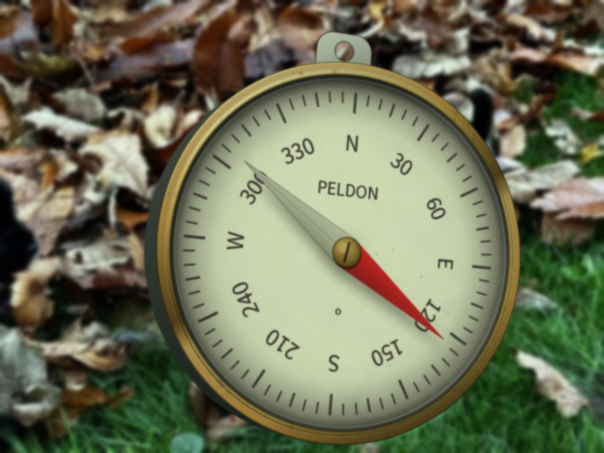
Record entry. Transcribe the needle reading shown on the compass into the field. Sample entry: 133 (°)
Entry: 125 (°)
